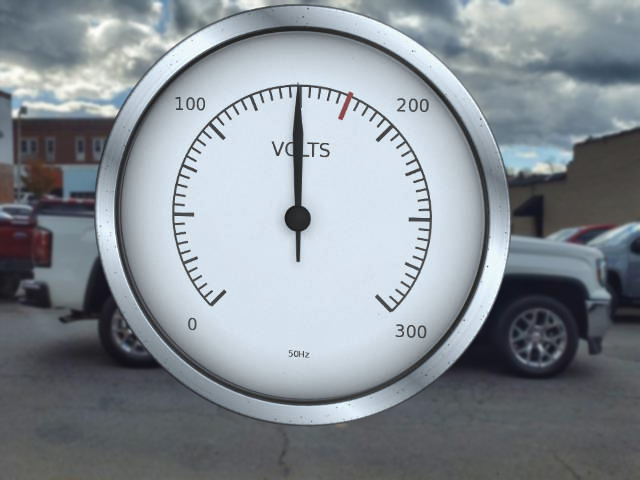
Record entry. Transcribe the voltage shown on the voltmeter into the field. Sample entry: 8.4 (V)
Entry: 150 (V)
